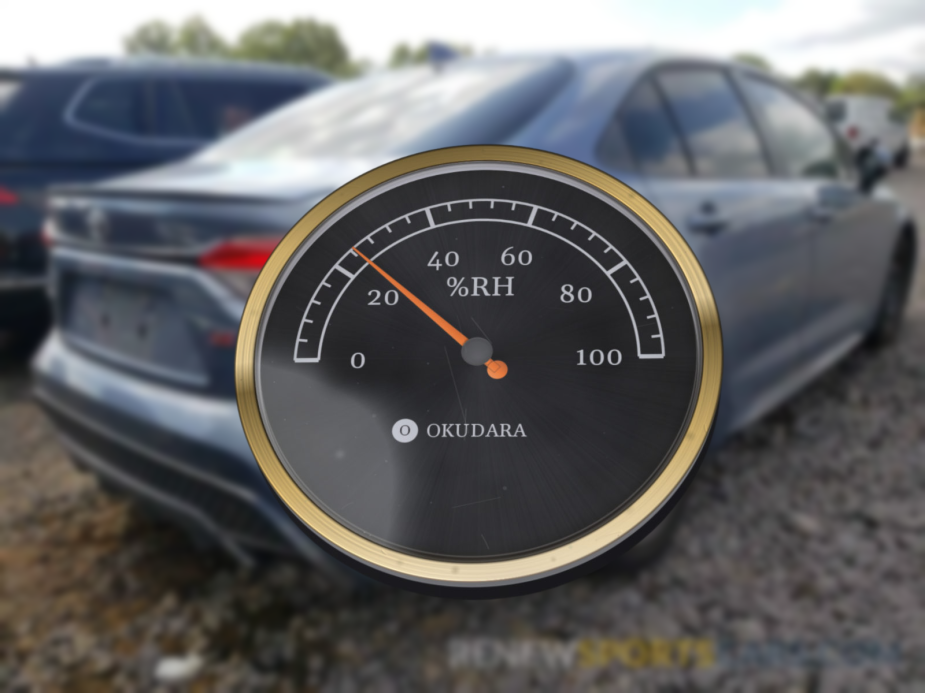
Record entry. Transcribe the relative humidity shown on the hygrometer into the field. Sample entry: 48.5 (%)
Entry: 24 (%)
